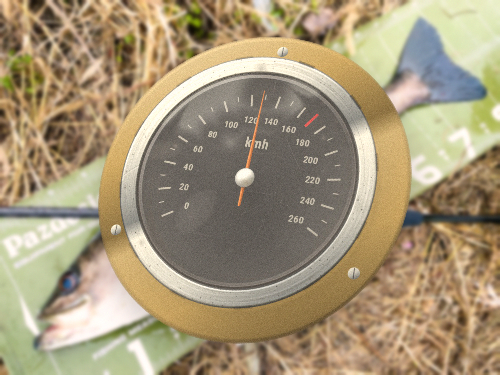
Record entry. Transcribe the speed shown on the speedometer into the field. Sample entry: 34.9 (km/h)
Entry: 130 (km/h)
